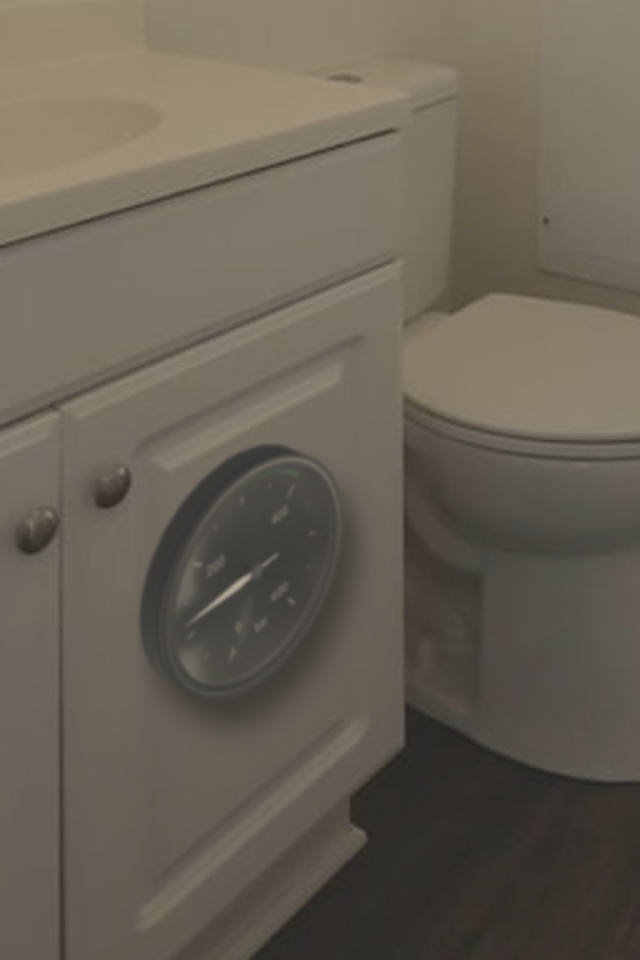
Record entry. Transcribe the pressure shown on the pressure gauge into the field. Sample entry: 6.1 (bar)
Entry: 125 (bar)
